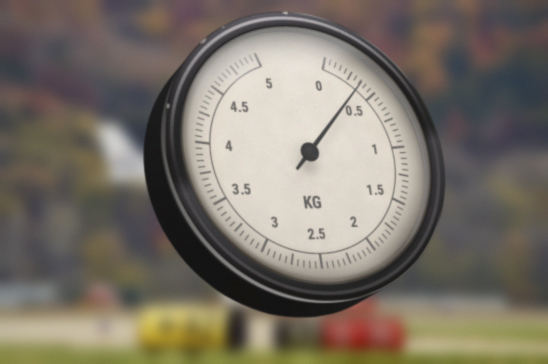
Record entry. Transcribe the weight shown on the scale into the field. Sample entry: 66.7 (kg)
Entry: 0.35 (kg)
